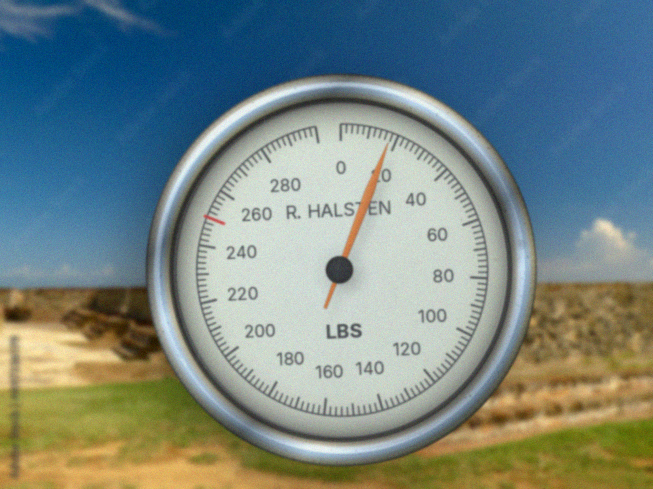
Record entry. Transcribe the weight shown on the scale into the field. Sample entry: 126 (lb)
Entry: 18 (lb)
